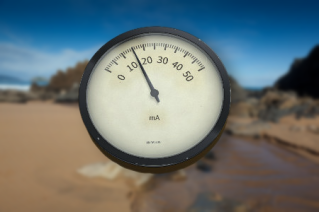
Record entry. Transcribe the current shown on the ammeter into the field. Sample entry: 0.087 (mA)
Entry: 15 (mA)
